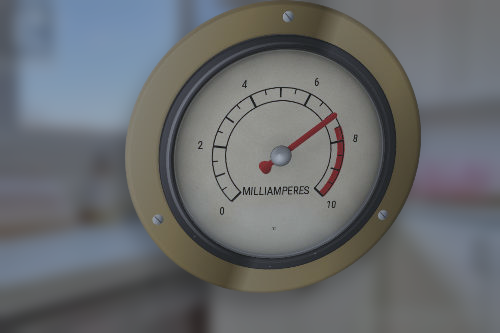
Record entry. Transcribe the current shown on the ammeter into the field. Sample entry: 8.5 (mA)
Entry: 7 (mA)
